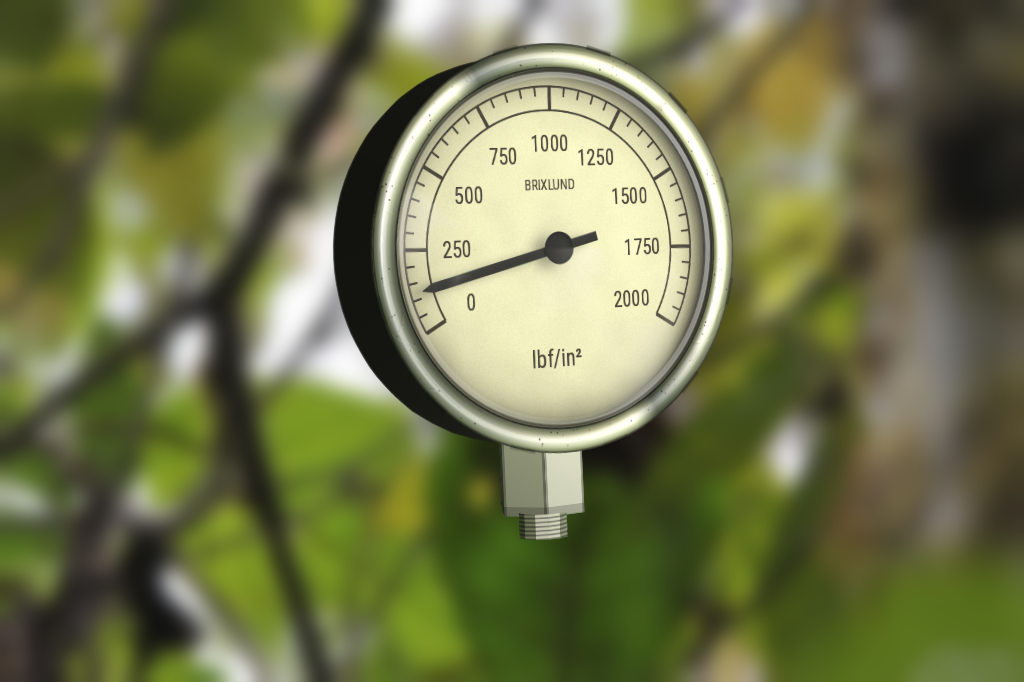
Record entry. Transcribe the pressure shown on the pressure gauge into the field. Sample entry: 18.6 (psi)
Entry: 125 (psi)
